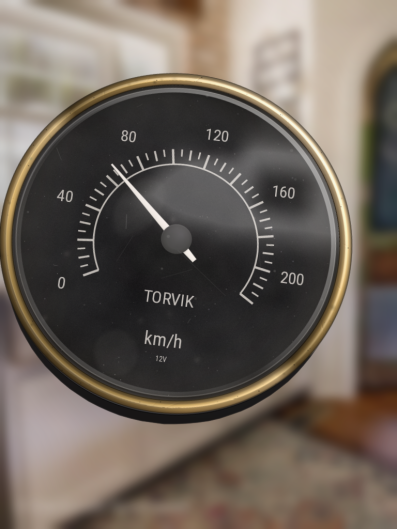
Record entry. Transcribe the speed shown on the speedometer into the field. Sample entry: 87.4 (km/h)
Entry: 65 (km/h)
